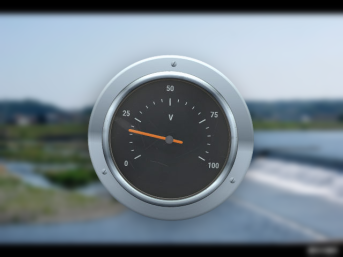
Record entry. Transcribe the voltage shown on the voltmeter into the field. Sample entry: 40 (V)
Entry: 17.5 (V)
